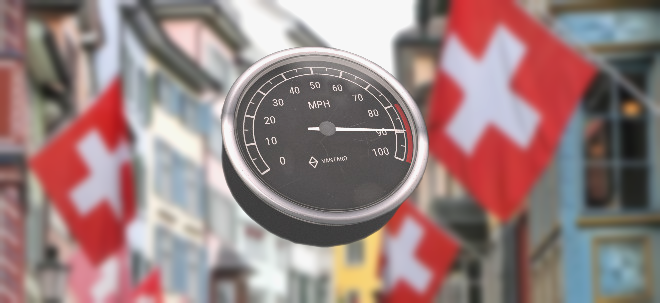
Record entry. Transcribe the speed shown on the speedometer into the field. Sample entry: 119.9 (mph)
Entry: 90 (mph)
